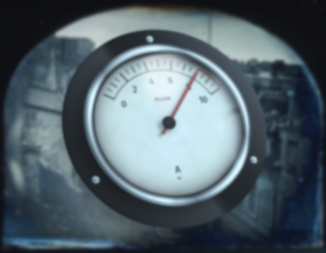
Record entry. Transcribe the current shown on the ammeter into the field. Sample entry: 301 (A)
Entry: 8 (A)
